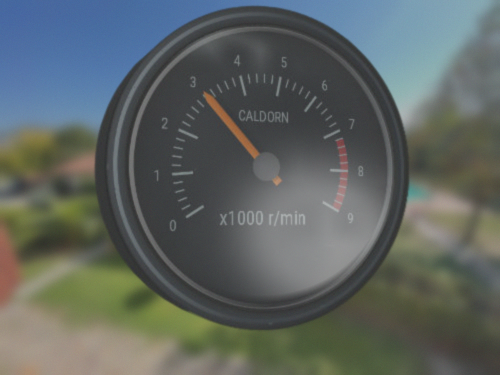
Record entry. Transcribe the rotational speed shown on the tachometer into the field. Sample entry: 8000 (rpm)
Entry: 3000 (rpm)
